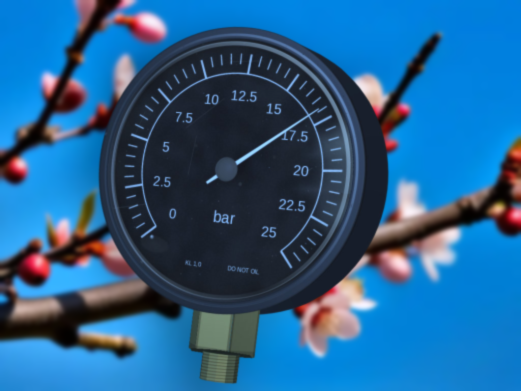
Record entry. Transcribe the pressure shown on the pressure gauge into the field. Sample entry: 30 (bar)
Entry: 17 (bar)
